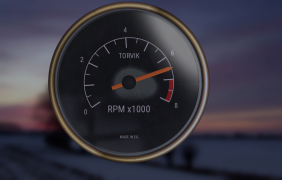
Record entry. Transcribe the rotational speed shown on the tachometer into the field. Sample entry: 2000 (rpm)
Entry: 6500 (rpm)
